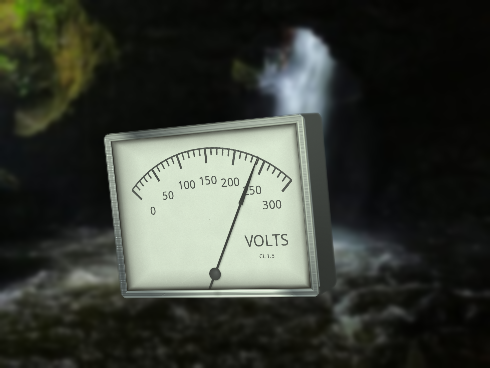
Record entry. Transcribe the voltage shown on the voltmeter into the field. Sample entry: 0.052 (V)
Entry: 240 (V)
